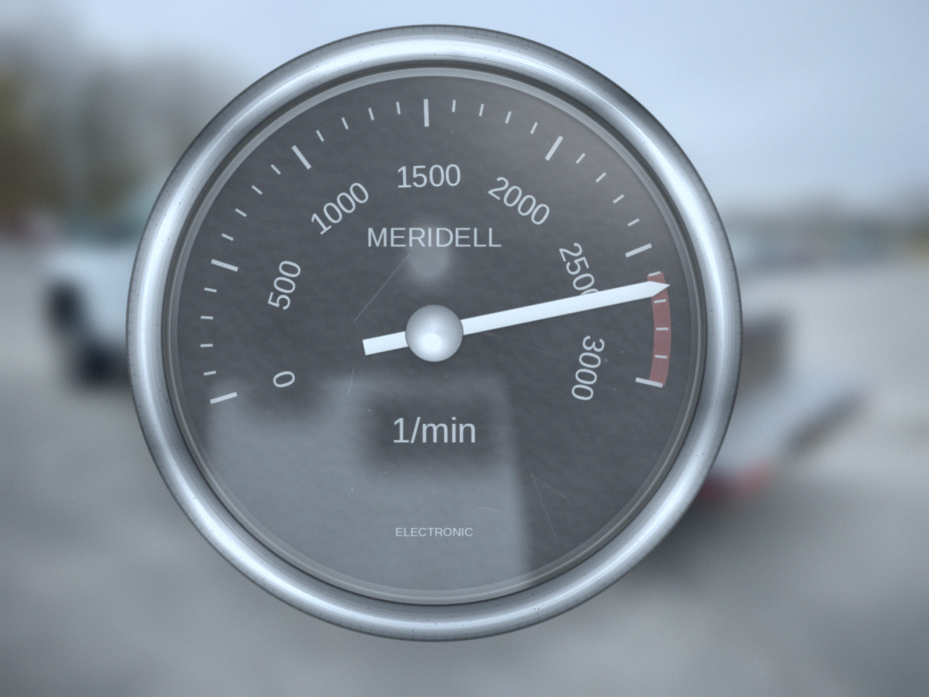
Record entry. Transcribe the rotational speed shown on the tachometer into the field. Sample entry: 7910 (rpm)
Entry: 2650 (rpm)
